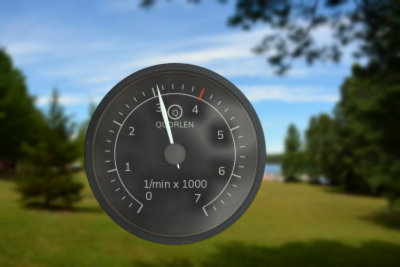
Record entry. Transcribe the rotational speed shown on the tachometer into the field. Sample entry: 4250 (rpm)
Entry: 3100 (rpm)
